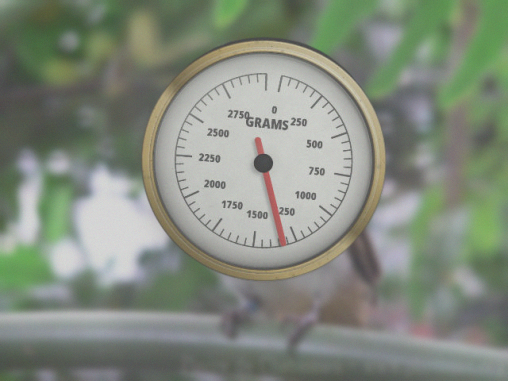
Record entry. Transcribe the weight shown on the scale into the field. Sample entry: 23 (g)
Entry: 1325 (g)
